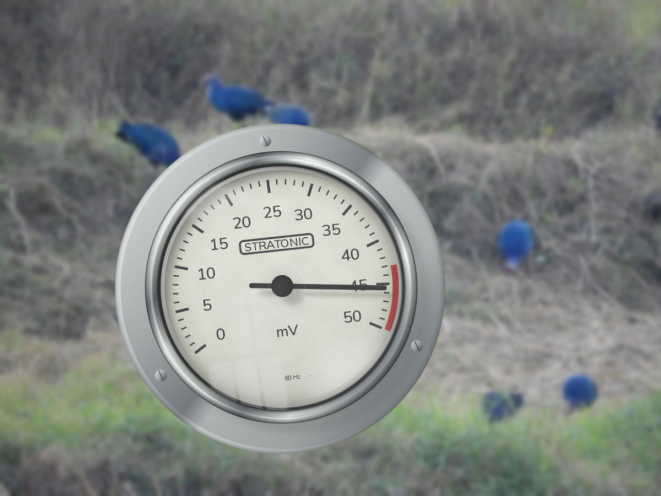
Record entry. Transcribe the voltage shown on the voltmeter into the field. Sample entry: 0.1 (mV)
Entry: 45.5 (mV)
